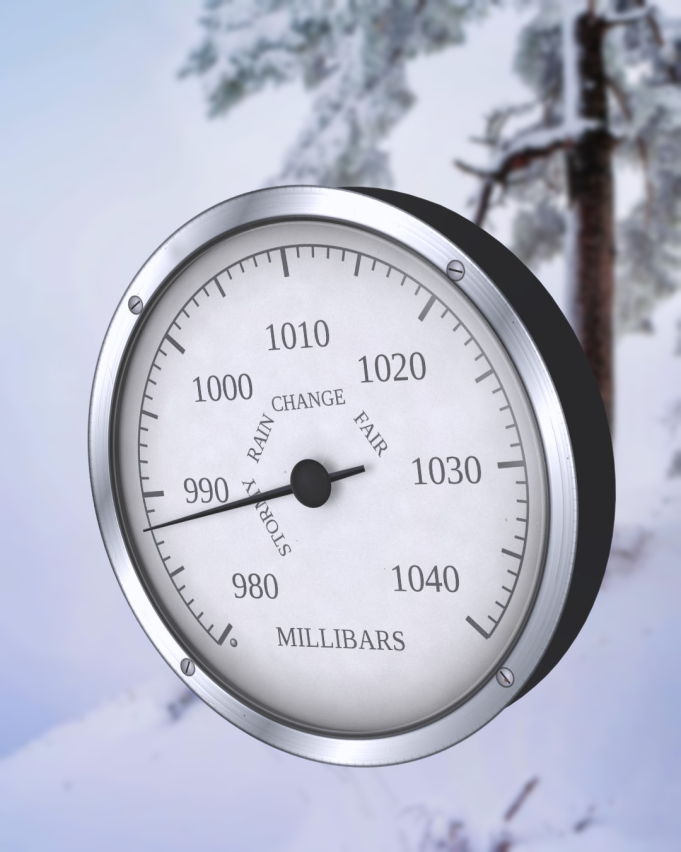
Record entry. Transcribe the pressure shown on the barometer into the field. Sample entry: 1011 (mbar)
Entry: 988 (mbar)
